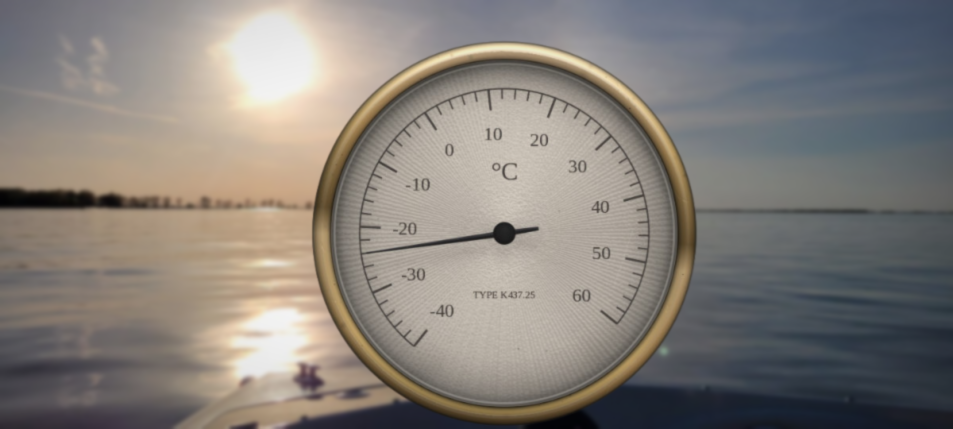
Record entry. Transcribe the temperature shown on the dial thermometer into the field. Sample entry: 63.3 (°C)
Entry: -24 (°C)
